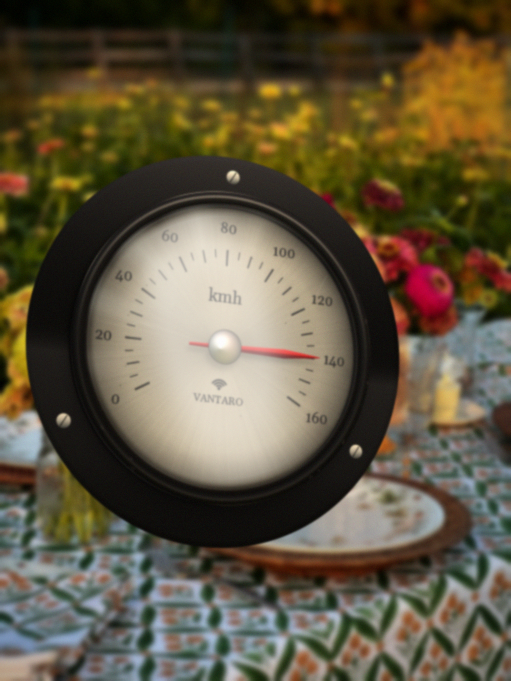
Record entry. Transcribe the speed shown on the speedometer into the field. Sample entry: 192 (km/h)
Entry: 140 (km/h)
